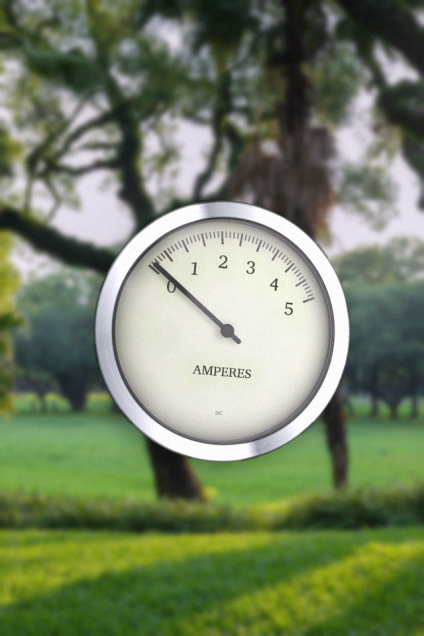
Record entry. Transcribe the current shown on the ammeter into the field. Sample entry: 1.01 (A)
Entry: 0.1 (A)
